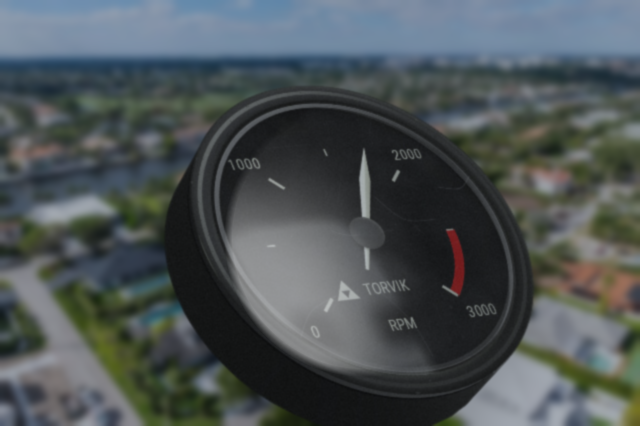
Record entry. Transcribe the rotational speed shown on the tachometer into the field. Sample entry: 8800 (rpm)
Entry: 1750 (rpm)
